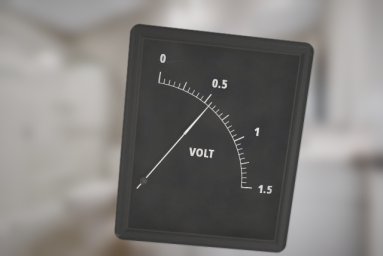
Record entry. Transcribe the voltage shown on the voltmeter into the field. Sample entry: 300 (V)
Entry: 0.55 (V)
